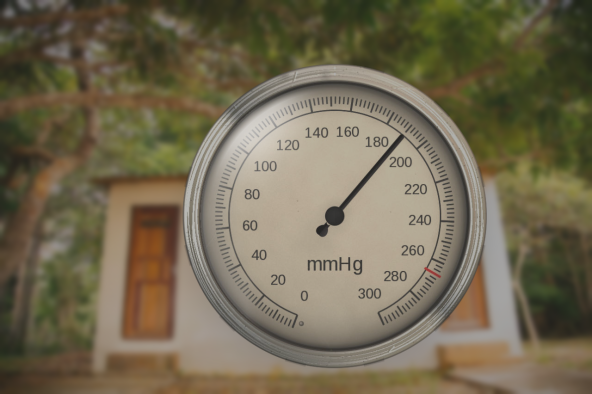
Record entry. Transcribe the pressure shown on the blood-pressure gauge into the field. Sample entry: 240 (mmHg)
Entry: 190 (mmHg)
